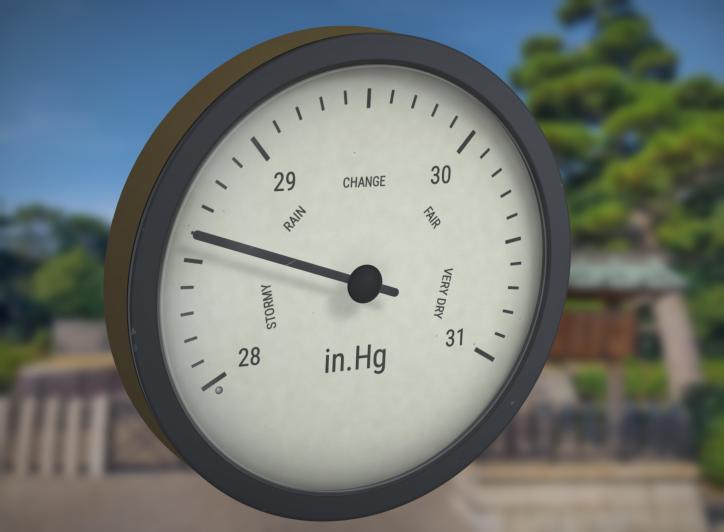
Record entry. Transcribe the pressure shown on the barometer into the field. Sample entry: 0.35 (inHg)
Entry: 28.6 (inHg)
